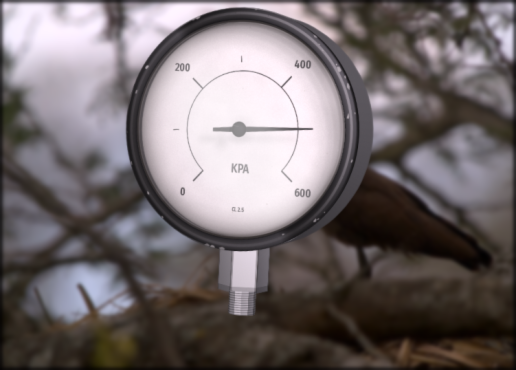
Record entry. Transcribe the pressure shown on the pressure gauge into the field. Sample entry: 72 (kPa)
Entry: 500 (kPa)
